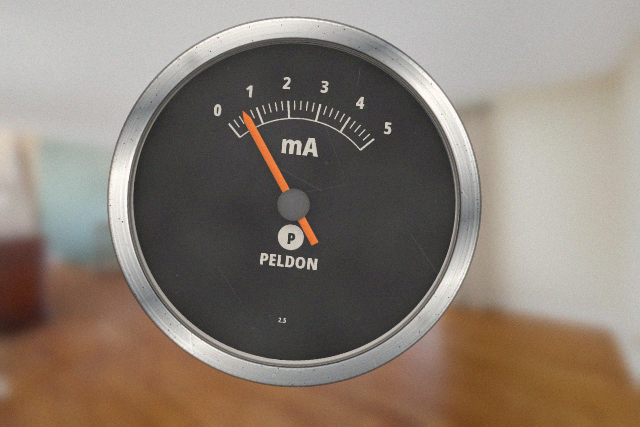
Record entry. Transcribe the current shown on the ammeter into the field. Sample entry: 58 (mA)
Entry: 0.6 (mA)
